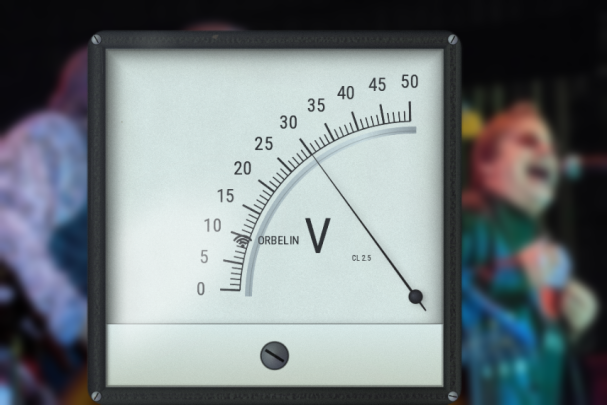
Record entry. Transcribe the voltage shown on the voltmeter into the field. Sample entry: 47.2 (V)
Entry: 30 (V)
